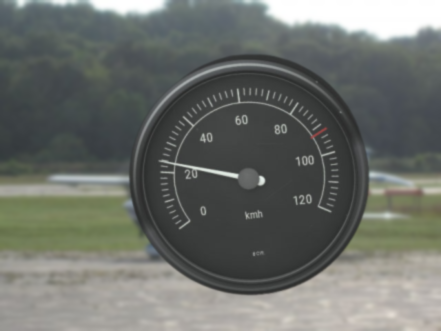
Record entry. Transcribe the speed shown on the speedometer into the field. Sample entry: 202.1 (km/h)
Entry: 24 (km/h)
